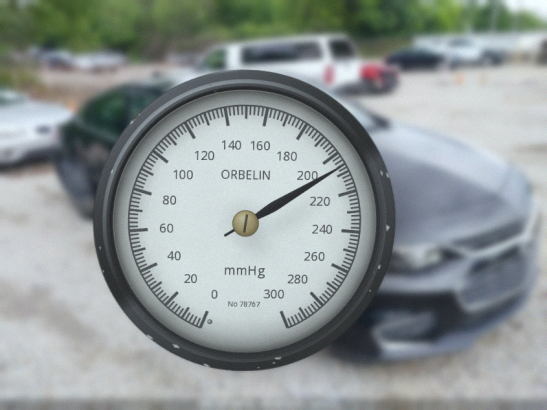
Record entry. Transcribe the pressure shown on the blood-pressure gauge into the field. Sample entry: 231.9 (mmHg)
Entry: 206 (mmHg)
